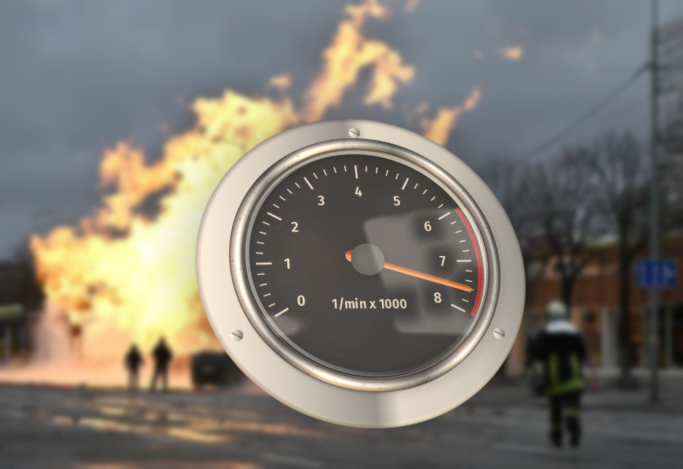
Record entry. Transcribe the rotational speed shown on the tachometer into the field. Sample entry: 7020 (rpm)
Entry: 7600 (rpm)
